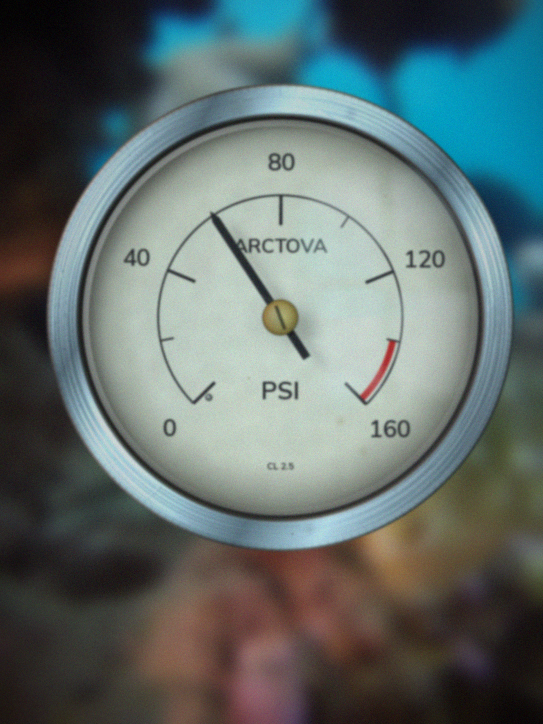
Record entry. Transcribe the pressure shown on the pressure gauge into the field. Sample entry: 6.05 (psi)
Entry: 60 (psi)
